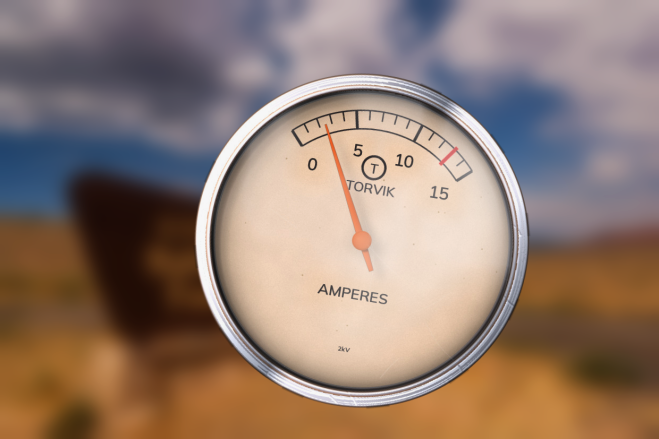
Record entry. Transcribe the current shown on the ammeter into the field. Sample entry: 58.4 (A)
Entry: 2.5 (A)
